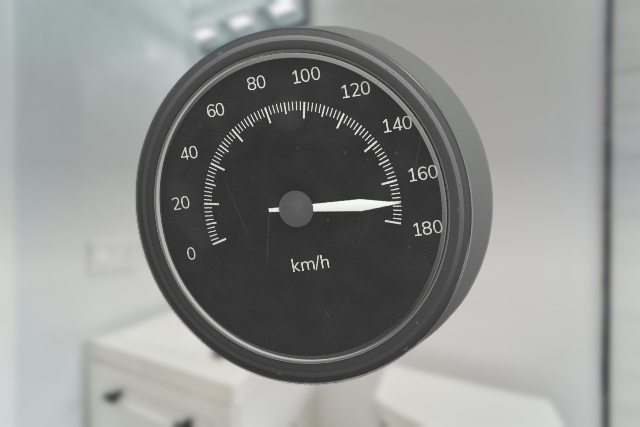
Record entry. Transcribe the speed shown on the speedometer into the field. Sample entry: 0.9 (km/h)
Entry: 170 (km/h)
